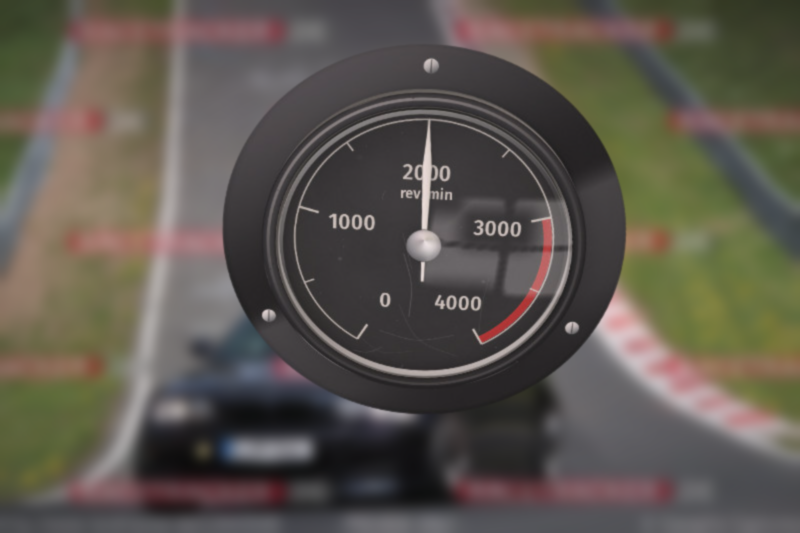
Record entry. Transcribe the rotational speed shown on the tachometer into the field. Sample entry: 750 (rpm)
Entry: 2000 (rpm)
